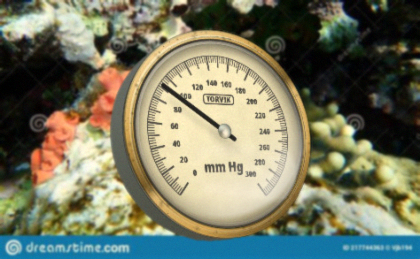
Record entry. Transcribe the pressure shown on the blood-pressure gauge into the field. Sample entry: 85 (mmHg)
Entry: 90 (mmHg)
